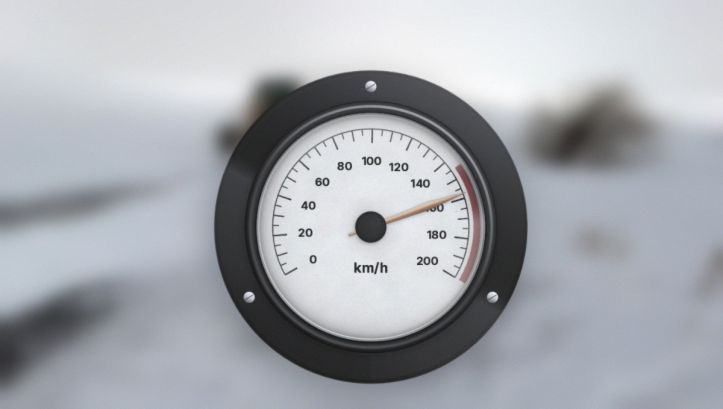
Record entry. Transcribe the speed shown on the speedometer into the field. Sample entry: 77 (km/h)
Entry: 157.5 (km/h)
